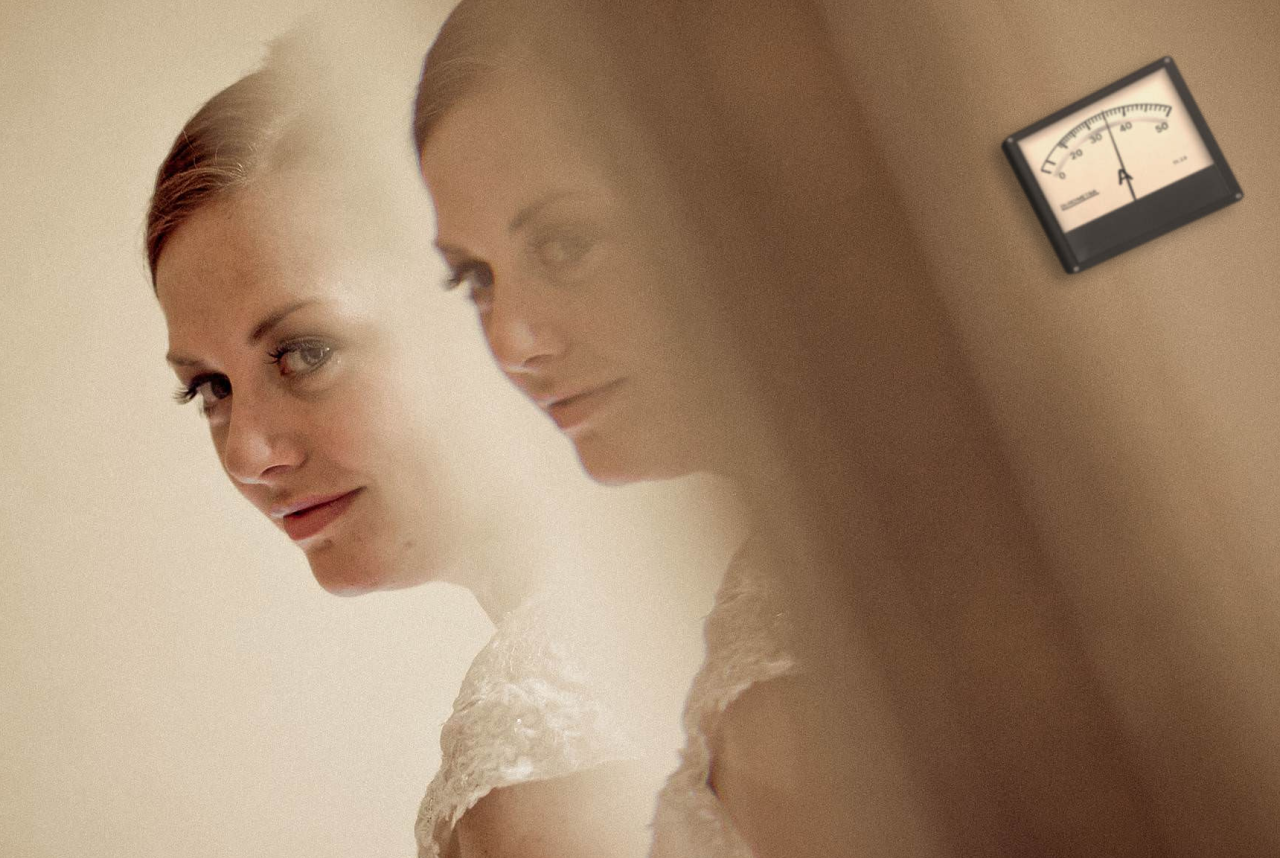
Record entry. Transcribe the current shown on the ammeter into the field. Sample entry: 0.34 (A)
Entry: 35 (A)
